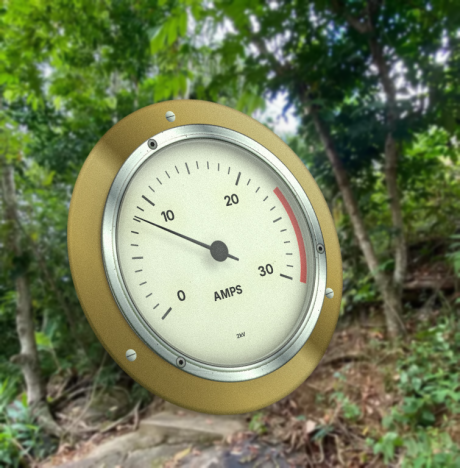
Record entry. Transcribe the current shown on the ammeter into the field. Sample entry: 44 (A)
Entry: 8 (A)
